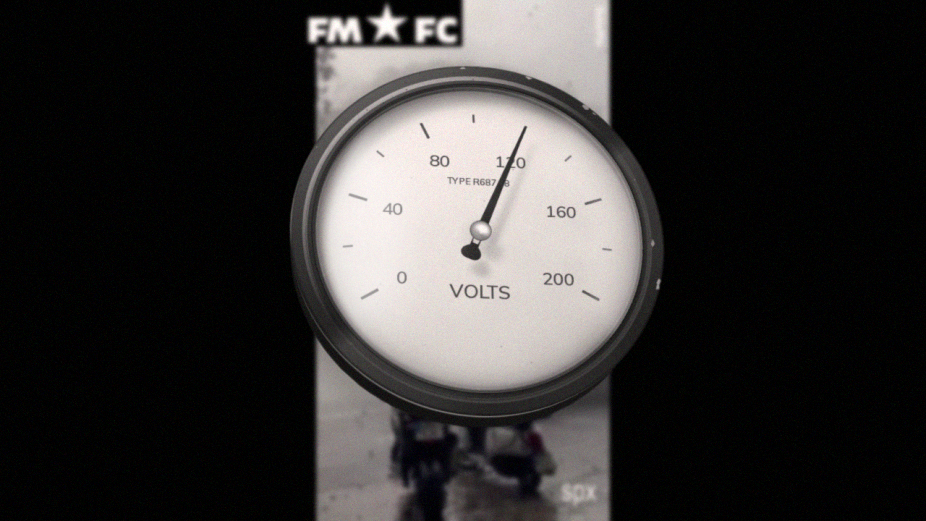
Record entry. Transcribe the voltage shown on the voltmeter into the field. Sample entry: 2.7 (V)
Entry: 120 (V)
